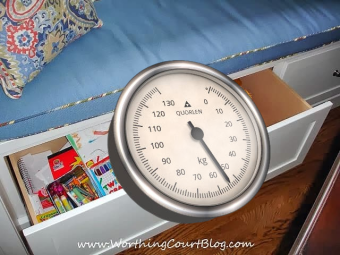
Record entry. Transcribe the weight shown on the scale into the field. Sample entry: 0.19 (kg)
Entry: 55 (kg)
